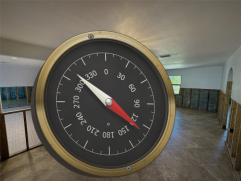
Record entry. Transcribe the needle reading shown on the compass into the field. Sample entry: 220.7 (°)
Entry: 130 (°)
